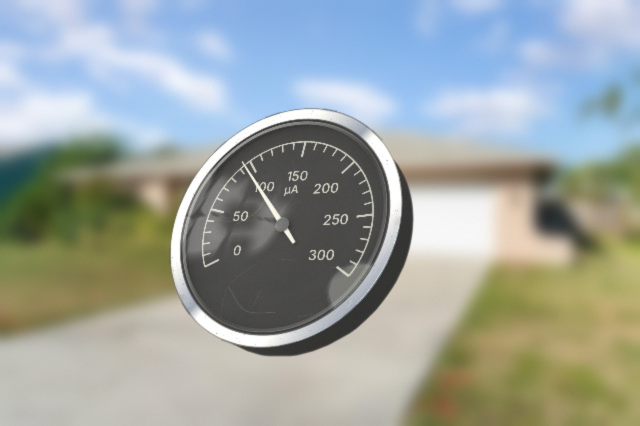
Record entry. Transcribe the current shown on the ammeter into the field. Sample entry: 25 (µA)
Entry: 95 (µA)
